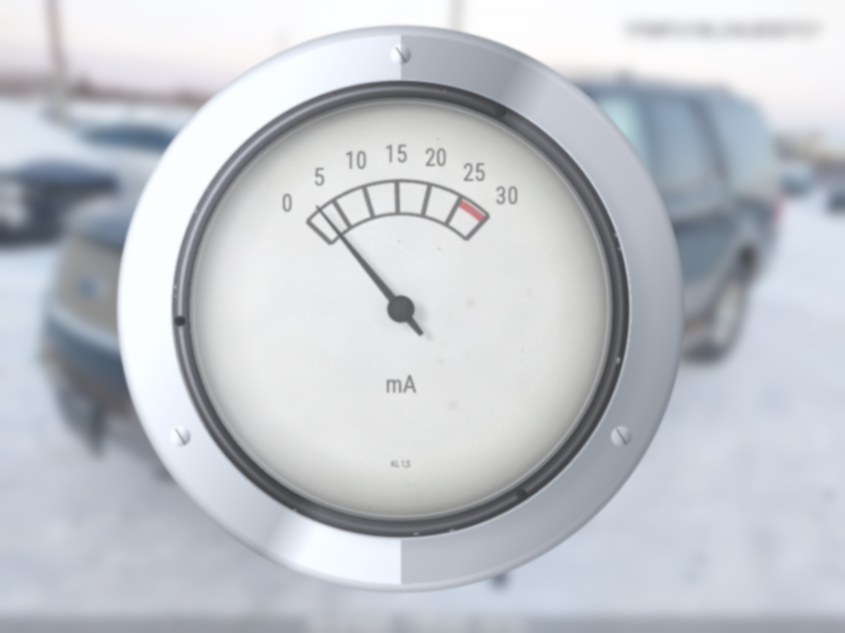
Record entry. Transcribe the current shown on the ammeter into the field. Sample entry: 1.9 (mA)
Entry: 2.5 (mA)
